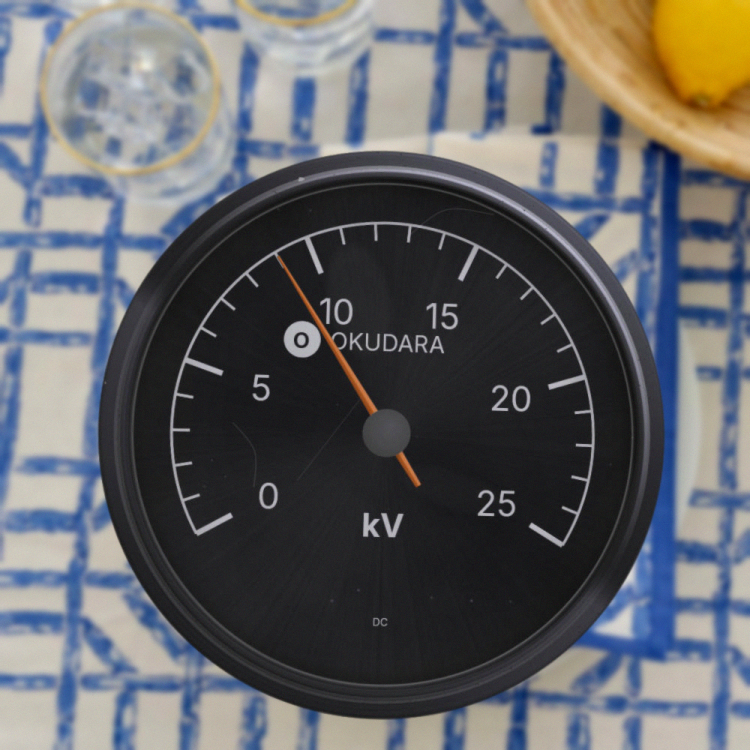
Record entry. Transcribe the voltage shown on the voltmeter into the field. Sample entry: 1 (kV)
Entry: 9 (kV)
